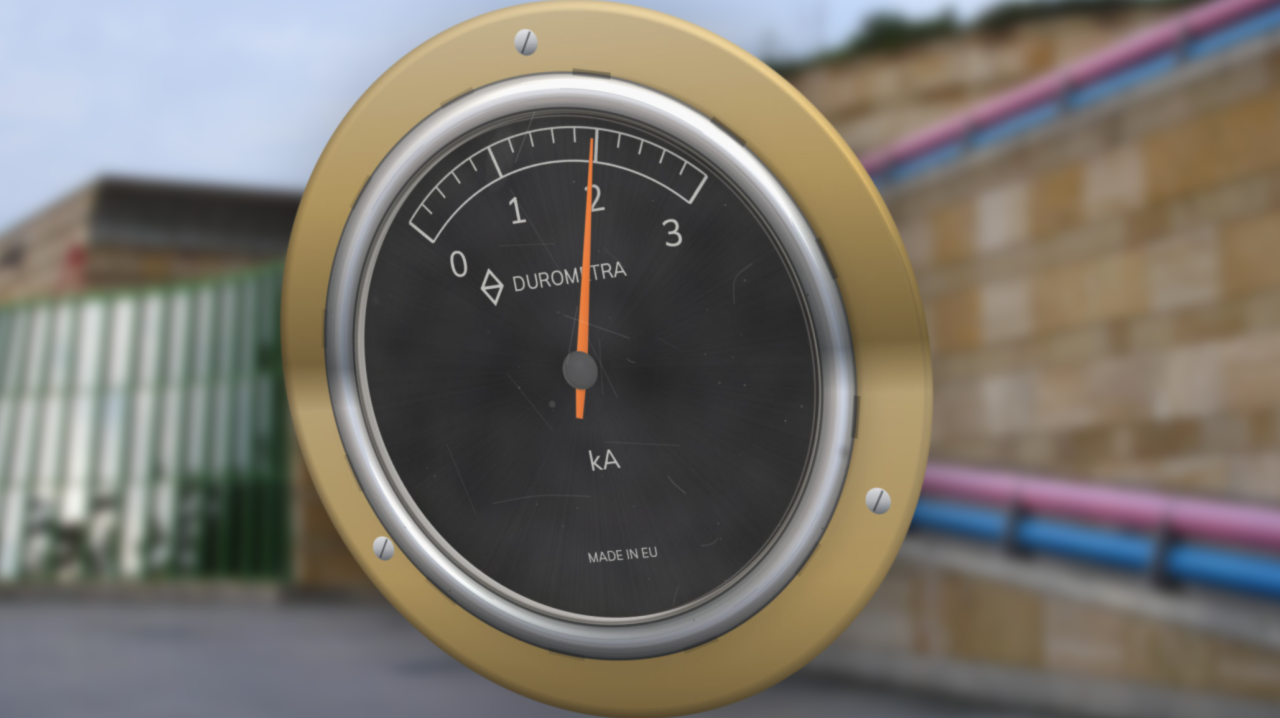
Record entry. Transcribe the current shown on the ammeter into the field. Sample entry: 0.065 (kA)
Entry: 2 (kA)
